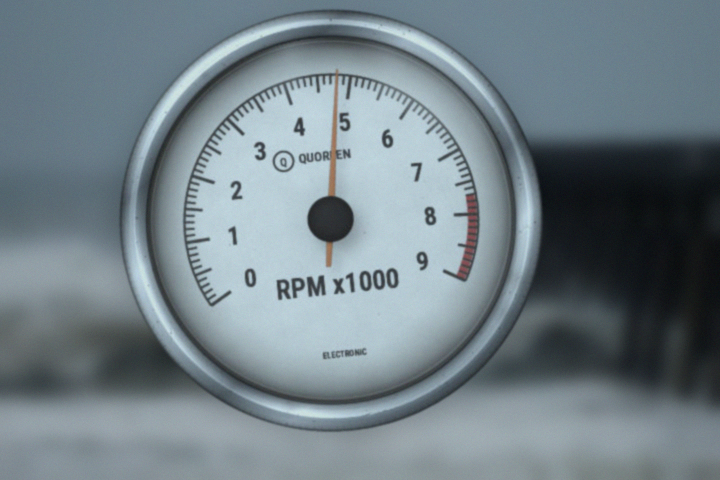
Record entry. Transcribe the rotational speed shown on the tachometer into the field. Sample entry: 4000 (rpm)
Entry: 4800 (rpm)
